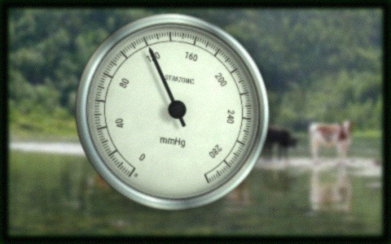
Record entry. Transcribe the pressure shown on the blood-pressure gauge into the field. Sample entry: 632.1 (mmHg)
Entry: 120 (mmHg)
